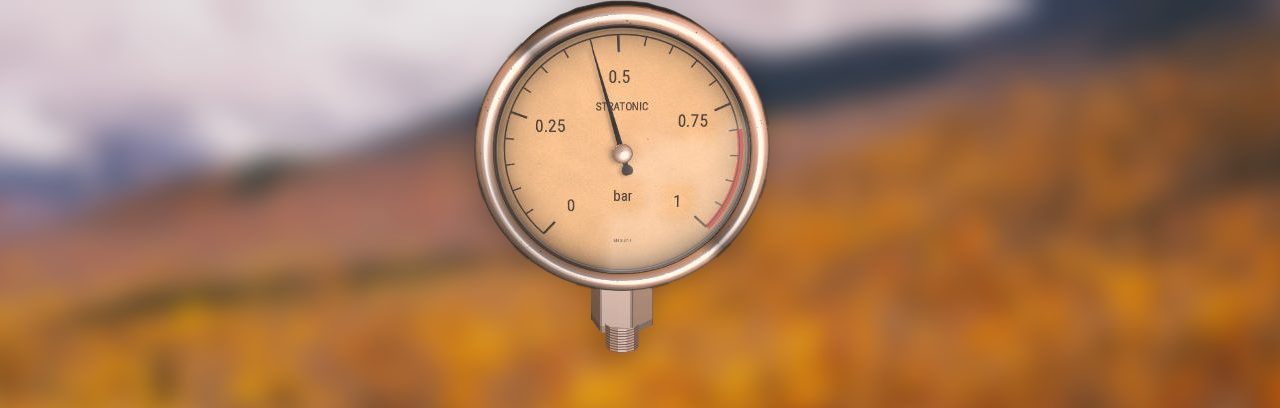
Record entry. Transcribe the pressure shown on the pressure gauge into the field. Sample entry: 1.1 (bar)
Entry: 0.45 (bar)
